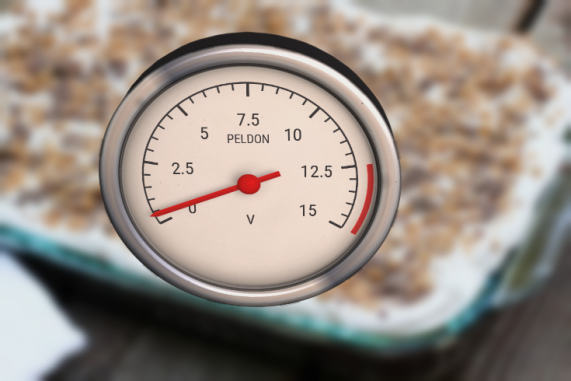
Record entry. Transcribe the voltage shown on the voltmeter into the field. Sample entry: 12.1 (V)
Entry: 0.5 (V)
